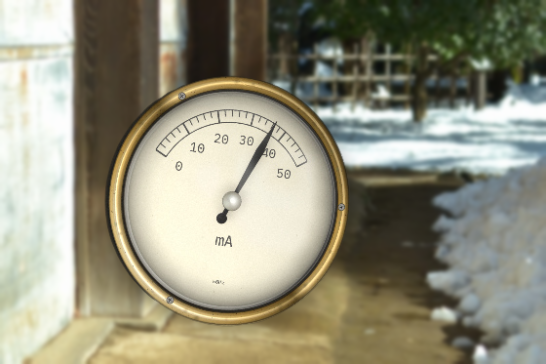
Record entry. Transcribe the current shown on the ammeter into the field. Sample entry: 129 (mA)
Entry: 36 (mA)
